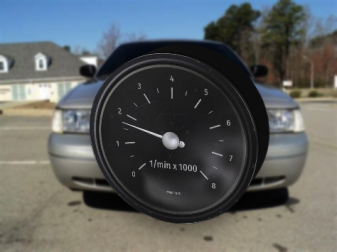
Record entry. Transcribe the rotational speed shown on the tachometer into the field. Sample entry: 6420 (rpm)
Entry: 1750 (rpm)
